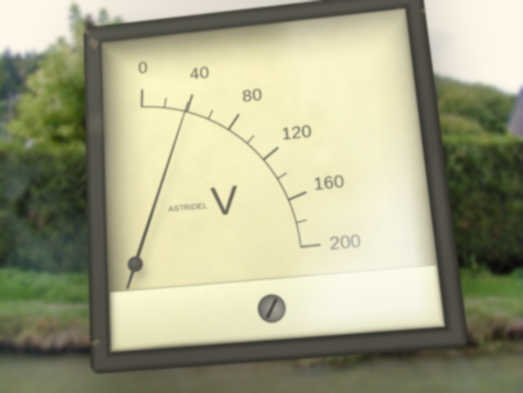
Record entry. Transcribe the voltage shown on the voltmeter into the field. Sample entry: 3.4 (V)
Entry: 40 (V)
